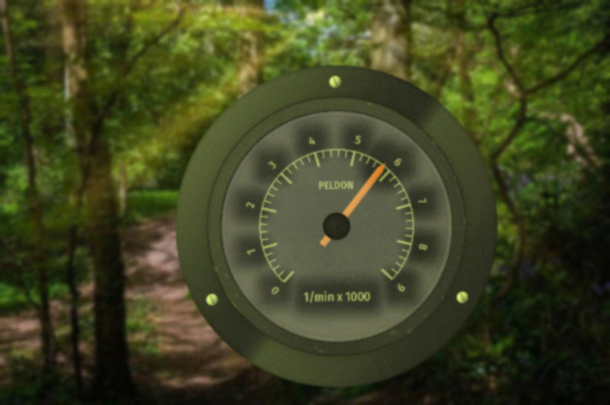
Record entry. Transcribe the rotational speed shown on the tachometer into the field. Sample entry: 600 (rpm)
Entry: 5800 (rpm)
